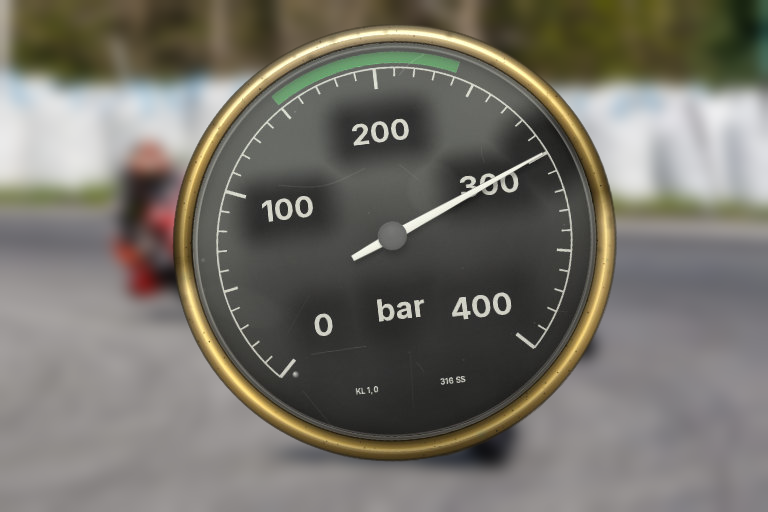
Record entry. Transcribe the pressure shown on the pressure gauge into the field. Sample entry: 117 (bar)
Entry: 300 (bar)
